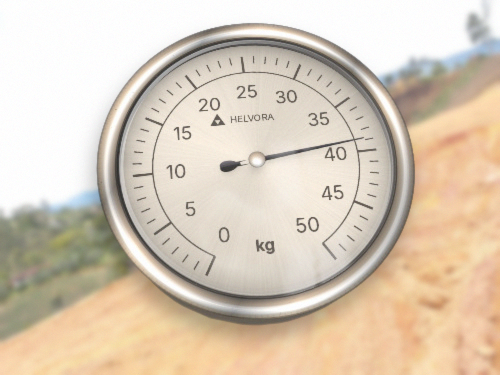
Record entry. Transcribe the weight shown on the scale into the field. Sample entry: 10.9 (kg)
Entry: 39 (kg)
